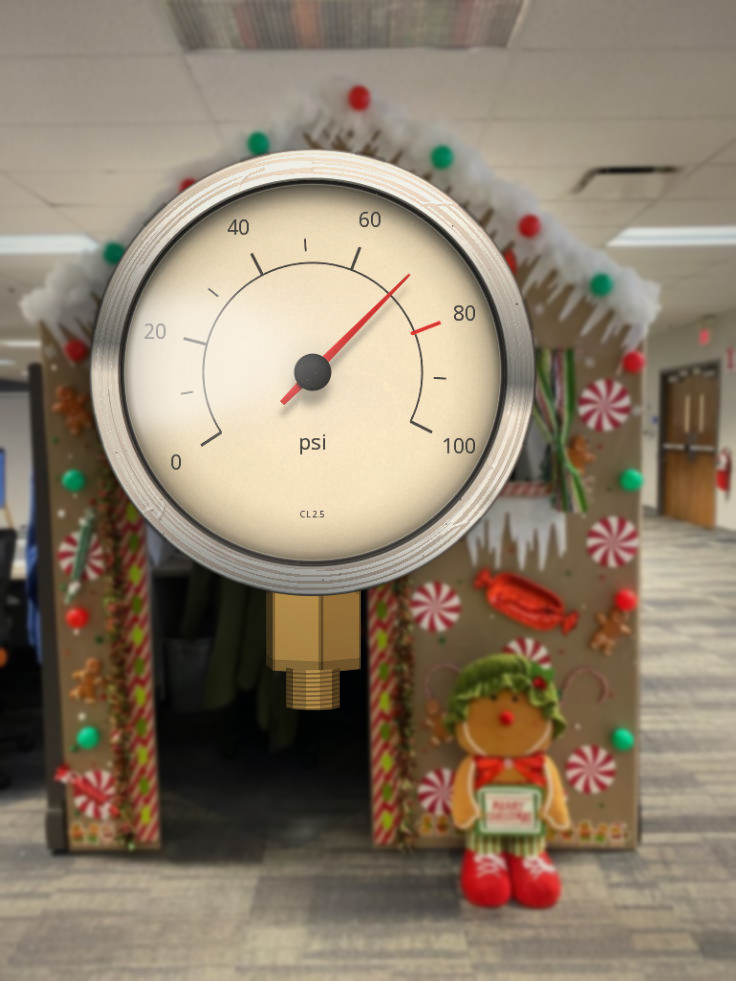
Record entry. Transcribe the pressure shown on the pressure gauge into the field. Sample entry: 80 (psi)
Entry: 70 (psi)
